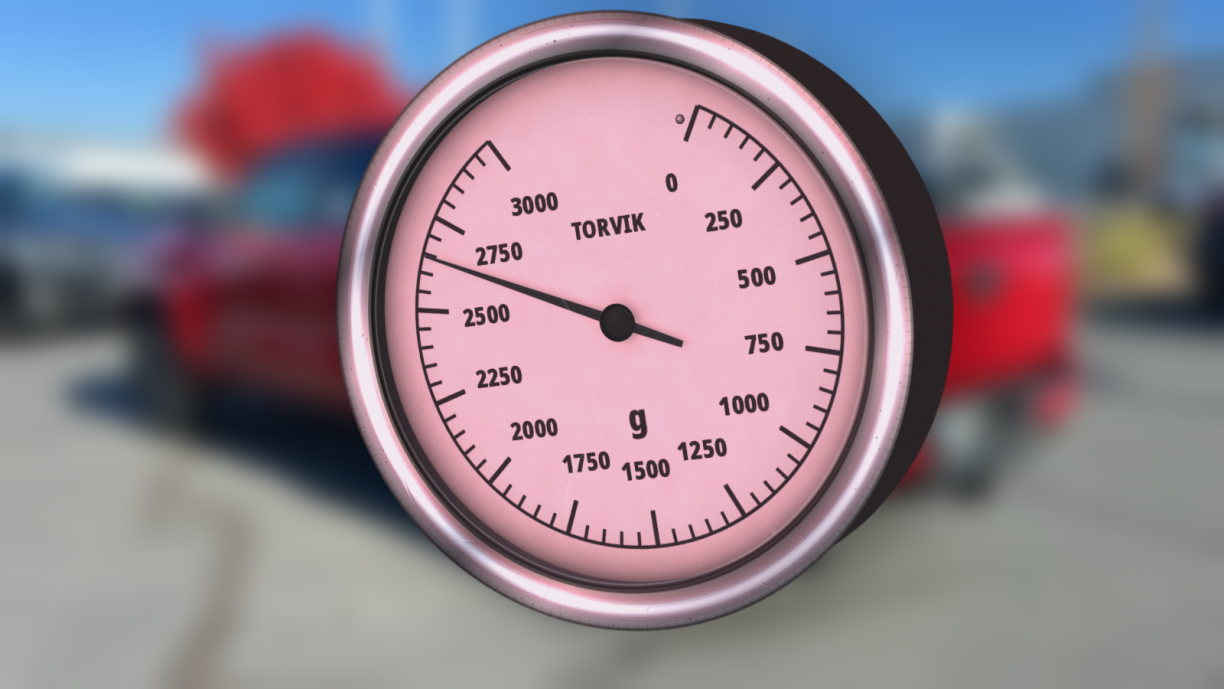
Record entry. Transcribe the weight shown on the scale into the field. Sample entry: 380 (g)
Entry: 2650 (g)
